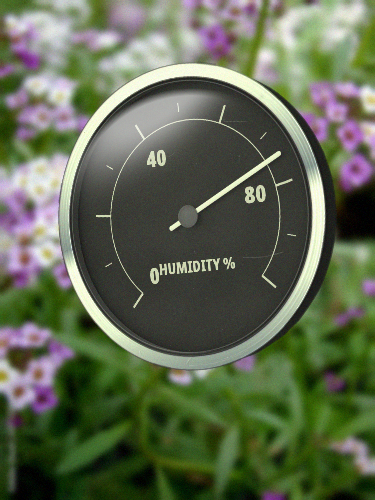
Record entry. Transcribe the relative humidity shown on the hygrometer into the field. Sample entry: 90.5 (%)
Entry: 75 (%)
